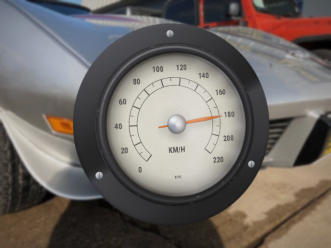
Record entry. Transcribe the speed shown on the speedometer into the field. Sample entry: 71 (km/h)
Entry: 180 (km/h)
